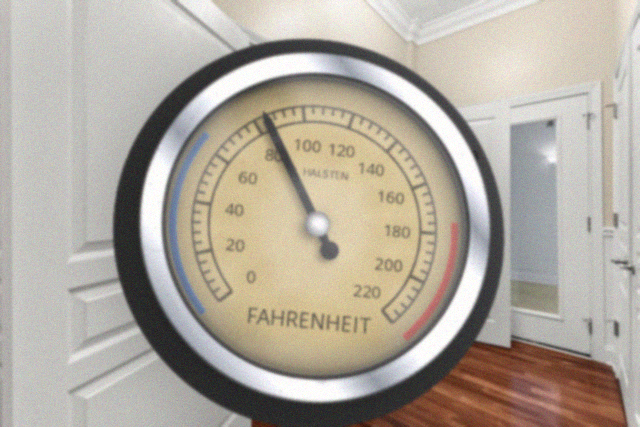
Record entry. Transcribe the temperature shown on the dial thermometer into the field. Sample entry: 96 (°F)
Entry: 84 (°F)
